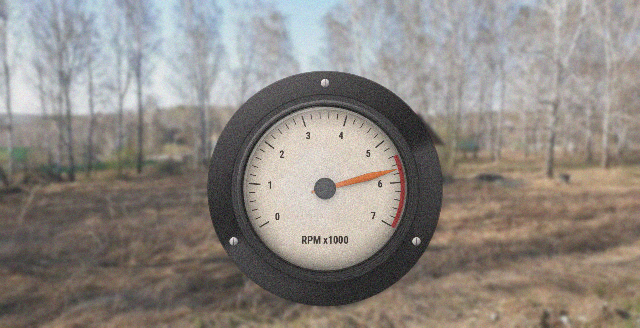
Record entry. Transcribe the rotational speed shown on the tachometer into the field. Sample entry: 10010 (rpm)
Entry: 5700 (rpm)
